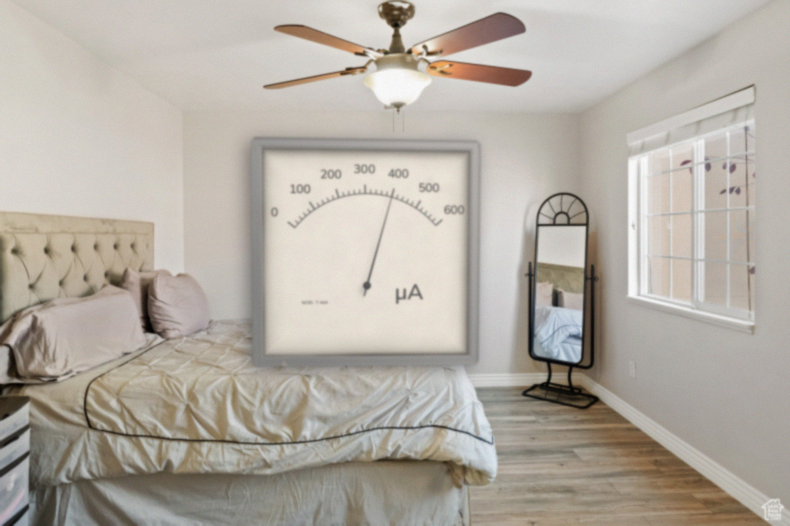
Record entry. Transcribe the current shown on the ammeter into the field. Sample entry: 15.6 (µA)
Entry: 400 (µA)
